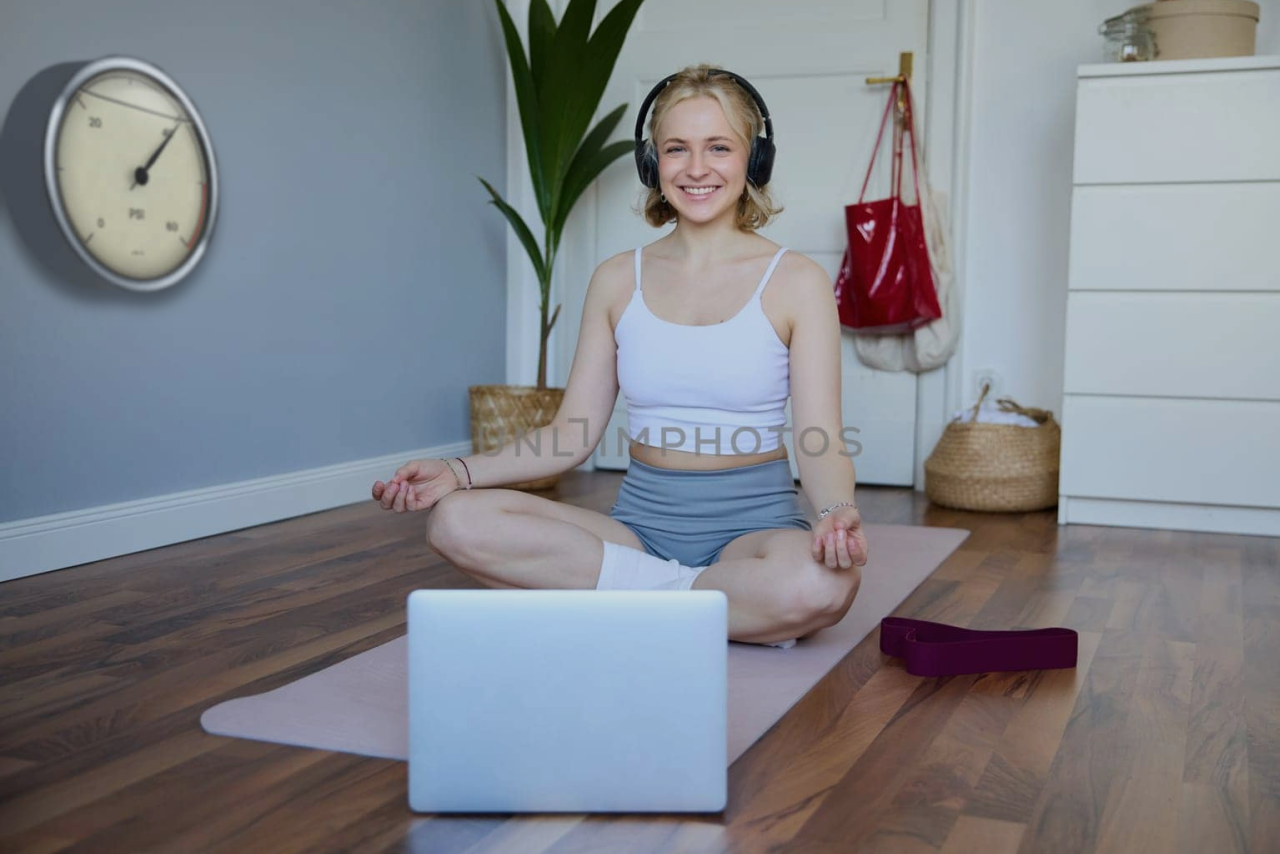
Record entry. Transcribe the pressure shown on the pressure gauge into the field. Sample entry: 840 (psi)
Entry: 40 (psi)
